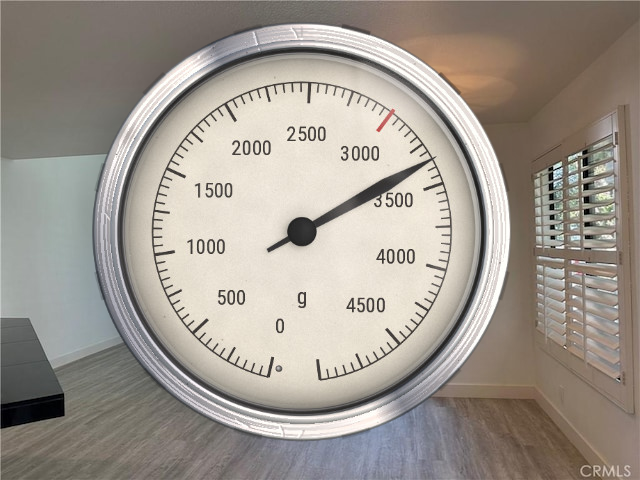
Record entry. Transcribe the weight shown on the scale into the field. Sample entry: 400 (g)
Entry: 3350 (g)
